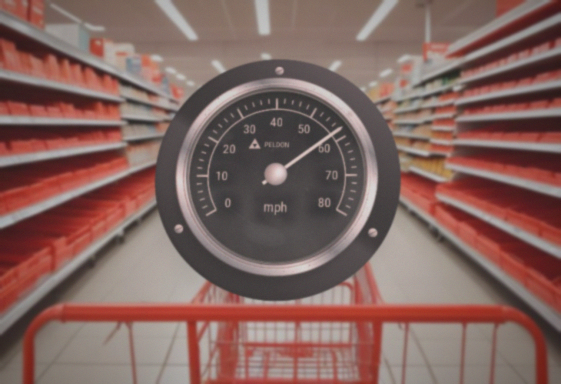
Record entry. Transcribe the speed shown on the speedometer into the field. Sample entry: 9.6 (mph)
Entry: 58 (mph)
